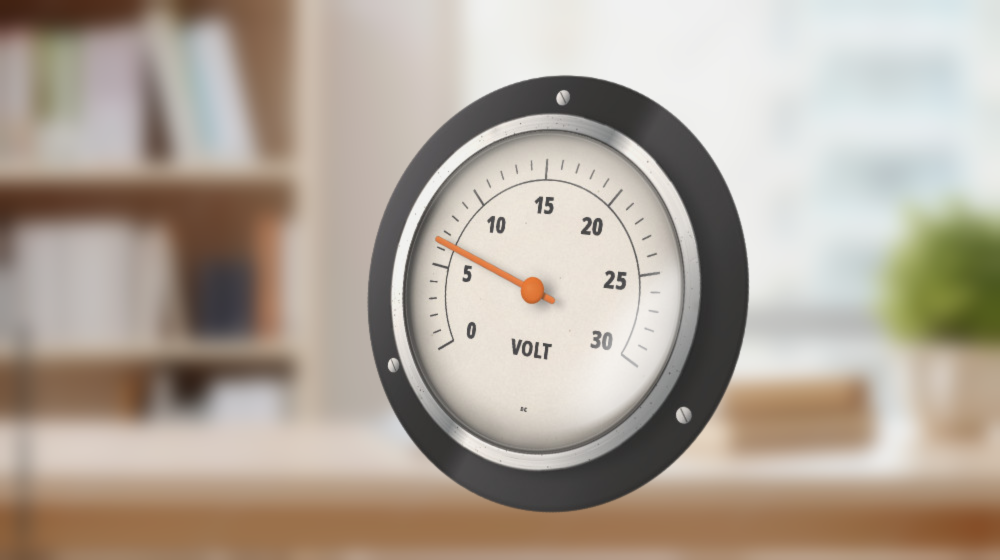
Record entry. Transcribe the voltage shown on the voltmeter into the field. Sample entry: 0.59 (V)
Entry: 6.5 (V)
